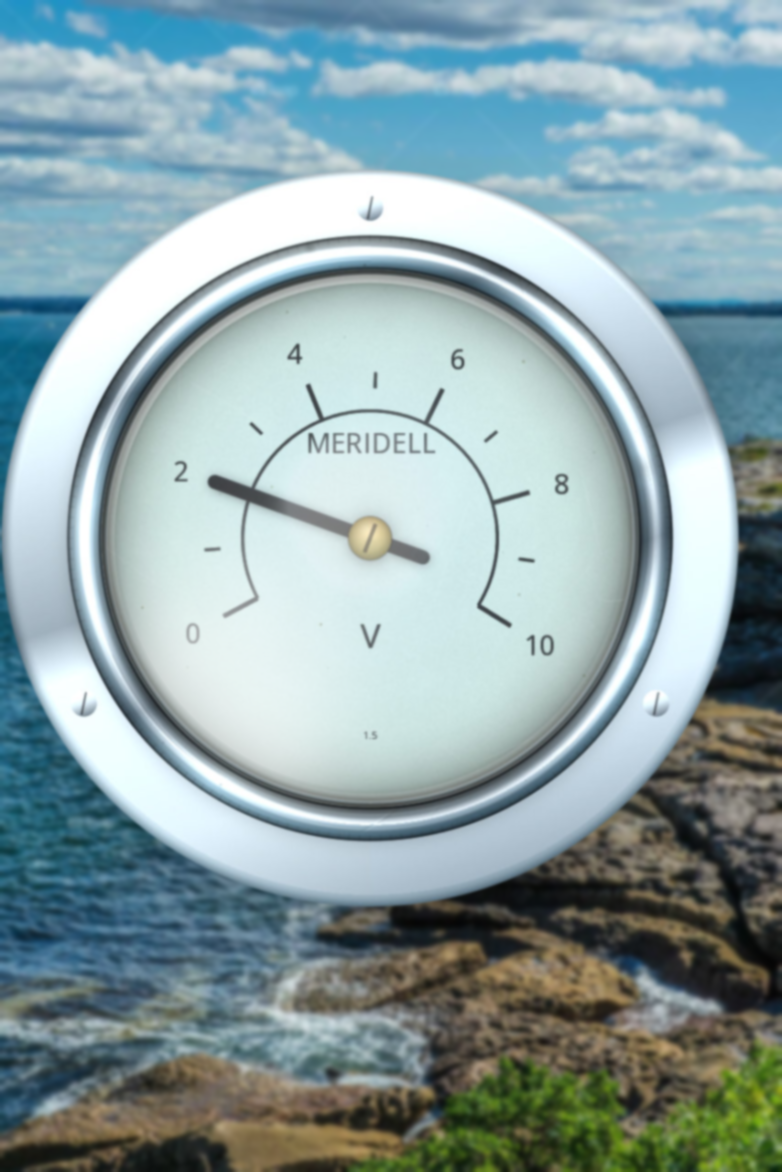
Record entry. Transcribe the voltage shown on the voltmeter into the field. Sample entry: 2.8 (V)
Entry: 2 (V)
